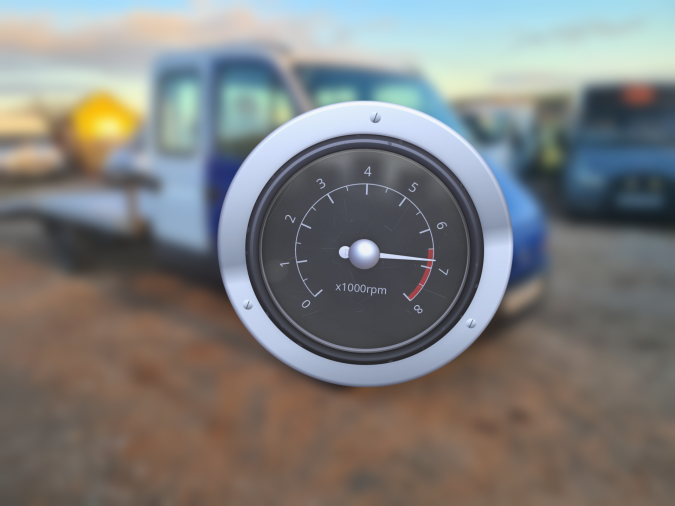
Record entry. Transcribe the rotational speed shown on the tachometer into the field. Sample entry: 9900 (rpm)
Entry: 6750 (rpm)
